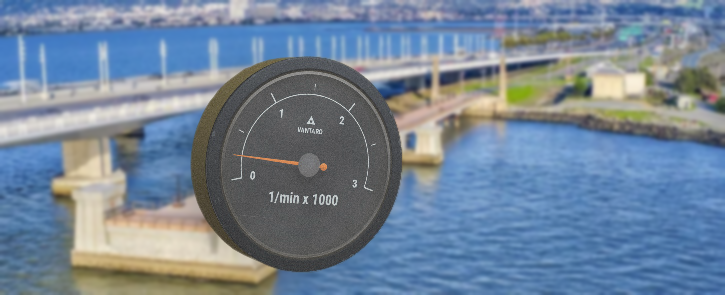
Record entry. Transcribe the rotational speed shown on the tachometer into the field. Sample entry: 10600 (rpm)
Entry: 250 (rpm)
